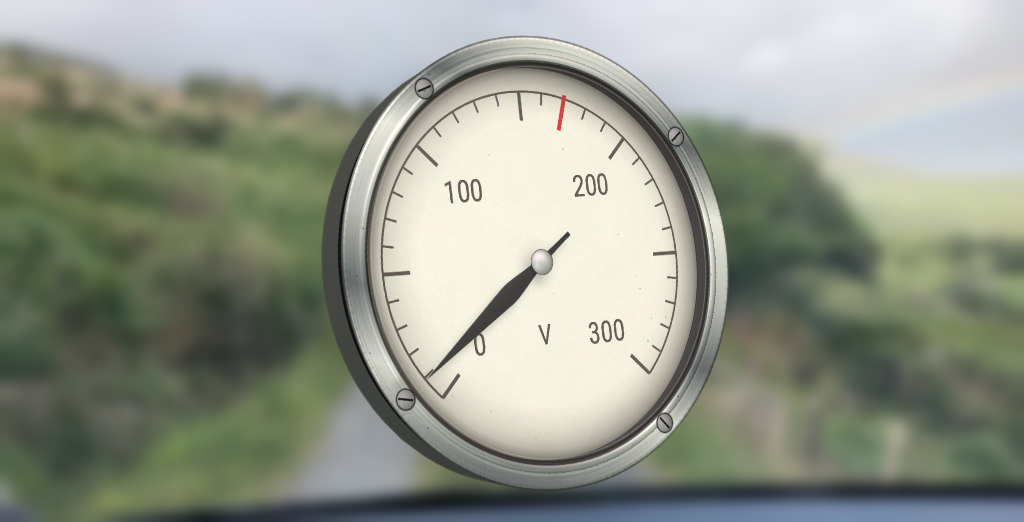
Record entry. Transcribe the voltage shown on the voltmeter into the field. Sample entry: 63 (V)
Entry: 10 (V)
